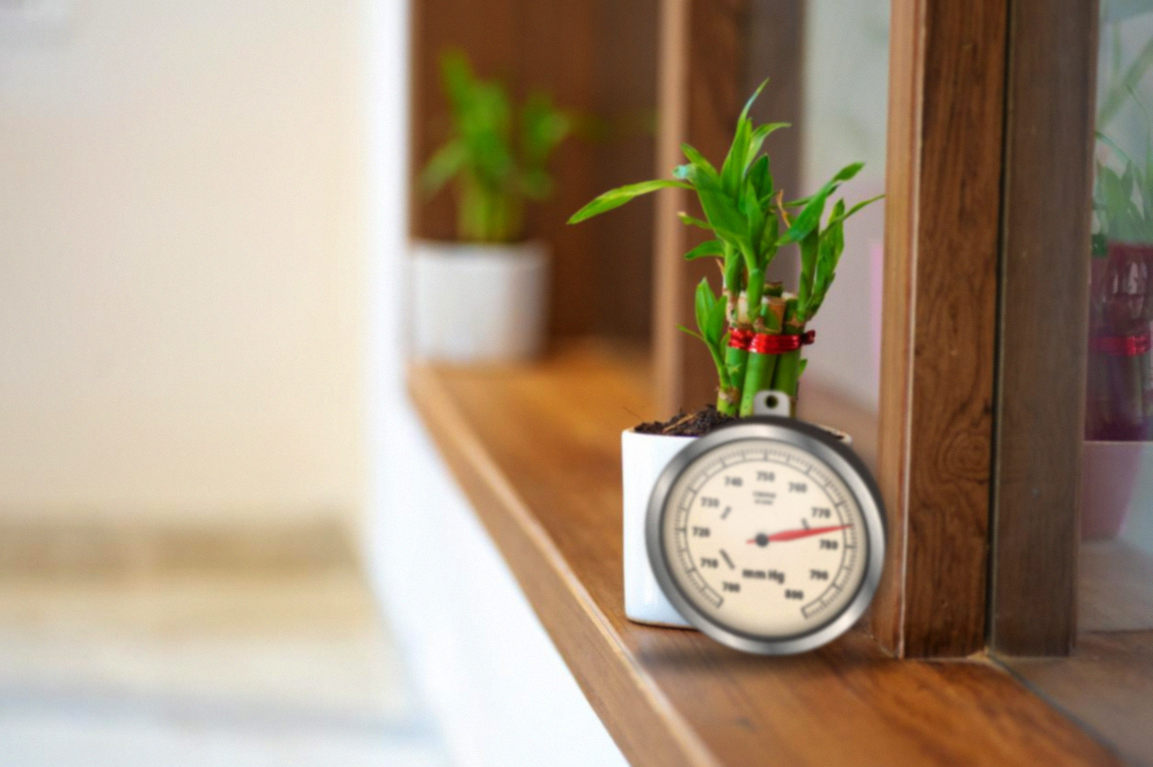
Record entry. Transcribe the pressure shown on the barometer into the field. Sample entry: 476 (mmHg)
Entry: 775 (mmHg)
